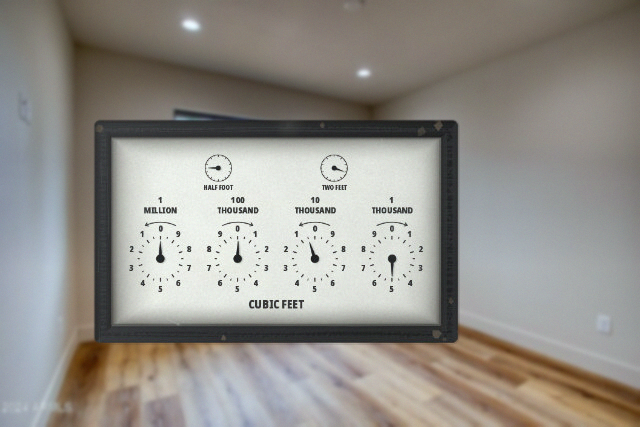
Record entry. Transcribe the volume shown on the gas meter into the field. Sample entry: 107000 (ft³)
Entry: 500 (ft³)
